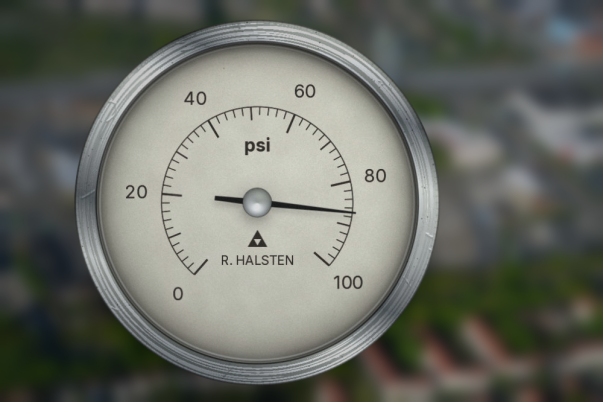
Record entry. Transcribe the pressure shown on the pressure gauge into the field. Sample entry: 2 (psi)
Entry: 87 (psi)
